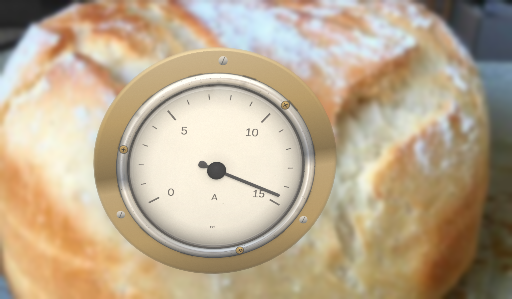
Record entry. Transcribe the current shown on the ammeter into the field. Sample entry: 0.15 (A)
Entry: 14.5 (A)
